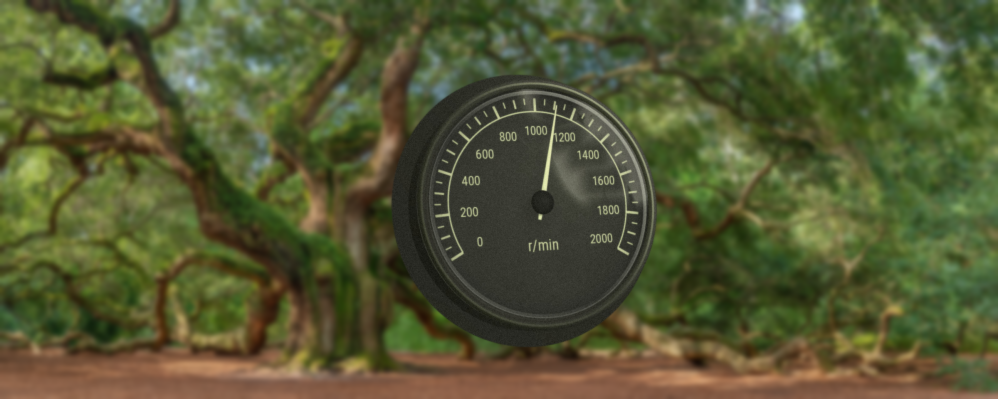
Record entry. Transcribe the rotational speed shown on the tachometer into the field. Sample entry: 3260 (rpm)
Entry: 1100 (rpm)
